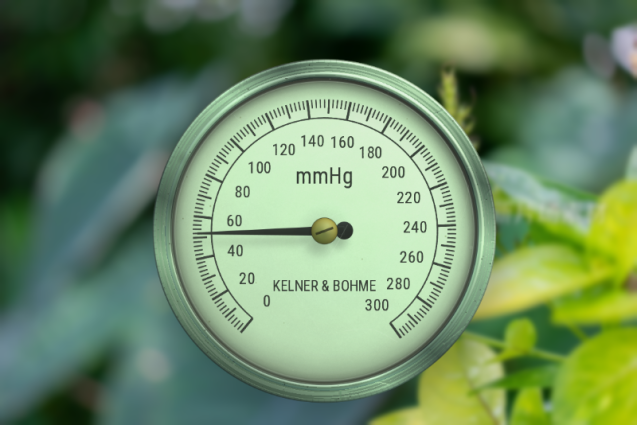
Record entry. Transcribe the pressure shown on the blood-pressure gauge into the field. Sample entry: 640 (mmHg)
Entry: 52 (mmHg)
